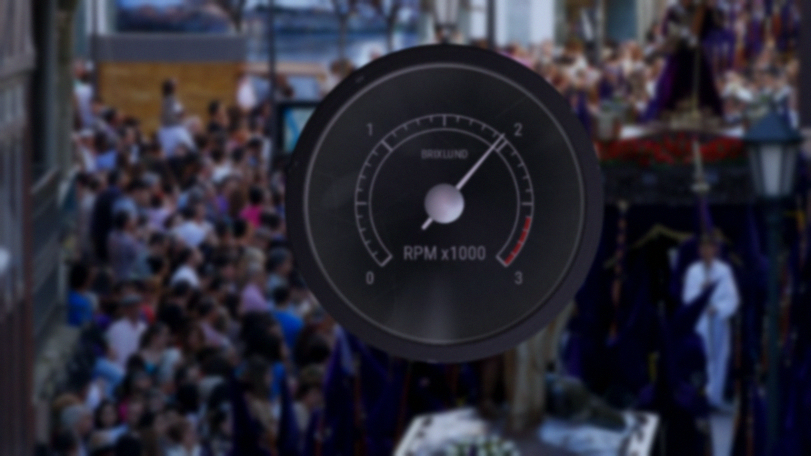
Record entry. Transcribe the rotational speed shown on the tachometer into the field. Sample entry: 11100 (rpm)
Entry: 1950 (rpm)
